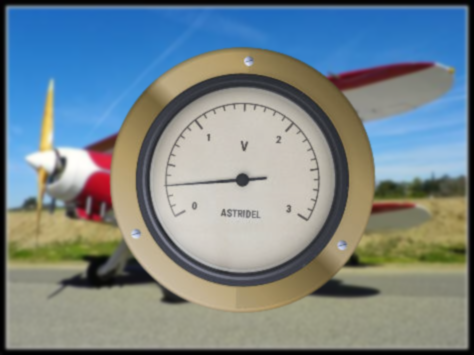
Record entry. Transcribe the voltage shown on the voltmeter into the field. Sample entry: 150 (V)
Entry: 0.3 (V)
